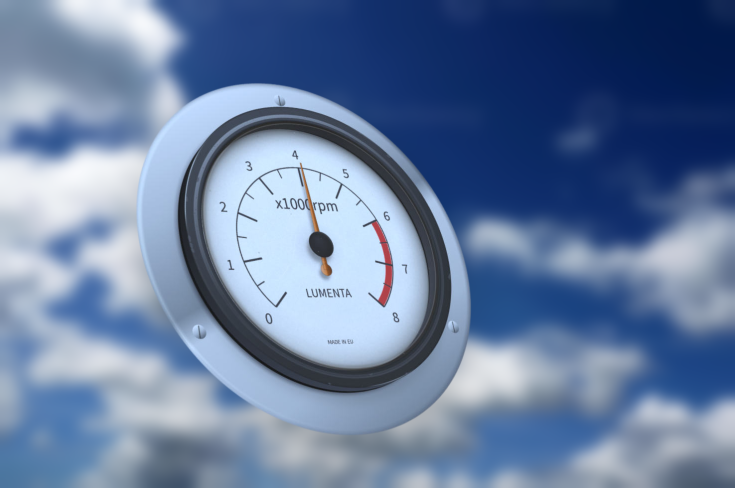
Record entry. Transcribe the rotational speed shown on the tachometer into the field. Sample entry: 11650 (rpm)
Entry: 4000 (rpm)
